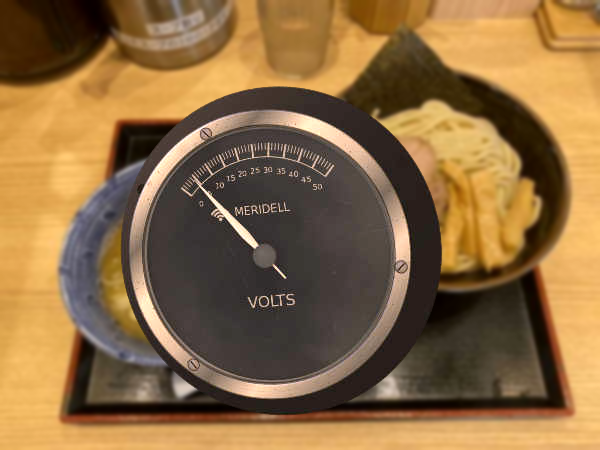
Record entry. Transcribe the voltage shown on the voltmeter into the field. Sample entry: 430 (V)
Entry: 5 (V)
